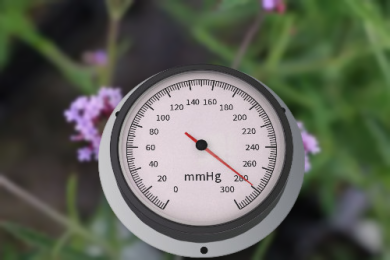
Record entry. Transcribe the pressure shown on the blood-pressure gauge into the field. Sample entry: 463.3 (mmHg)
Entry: 280 (mmHg)
